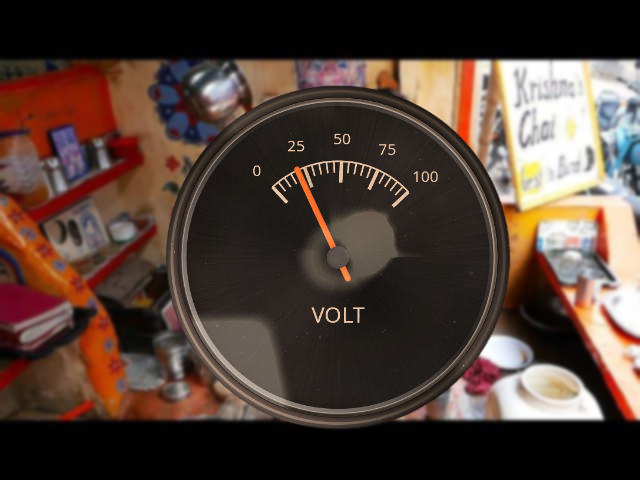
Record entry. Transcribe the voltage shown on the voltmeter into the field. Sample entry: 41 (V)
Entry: 20 (V)
